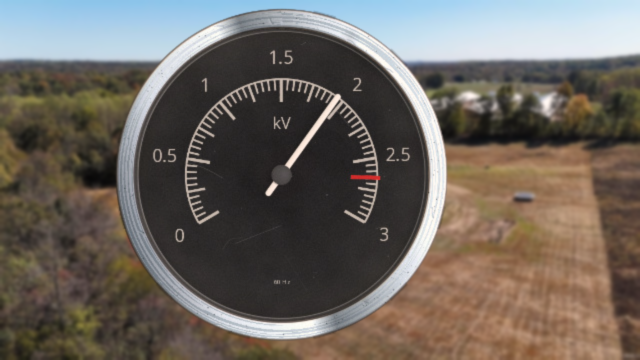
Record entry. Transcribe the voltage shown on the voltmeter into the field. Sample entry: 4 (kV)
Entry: 1.95 (kV)
